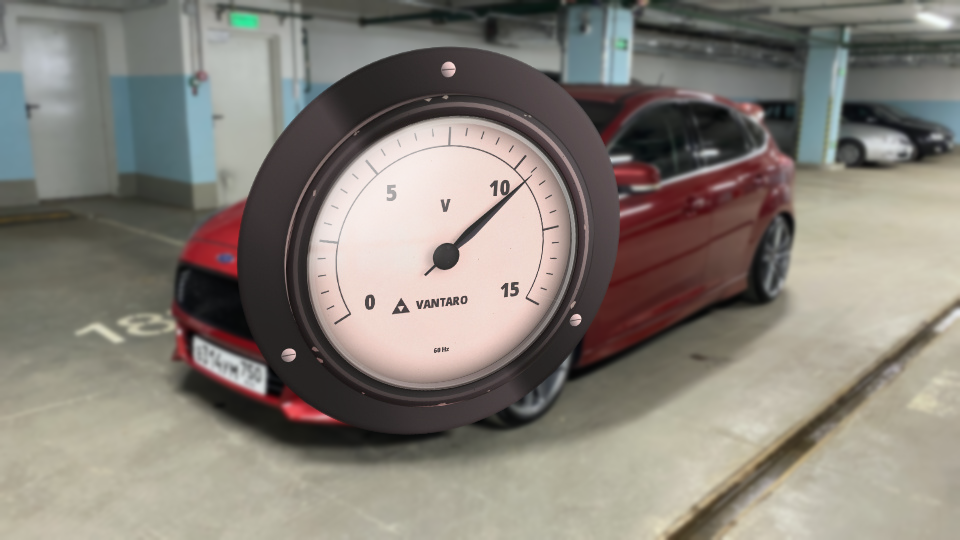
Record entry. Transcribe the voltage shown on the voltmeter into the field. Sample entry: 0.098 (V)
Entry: 10.5 (V)
